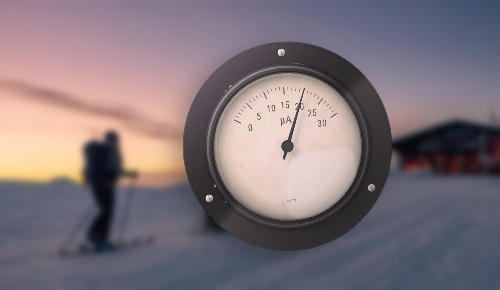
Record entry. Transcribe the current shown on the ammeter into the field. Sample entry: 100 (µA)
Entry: 20 (µA)
